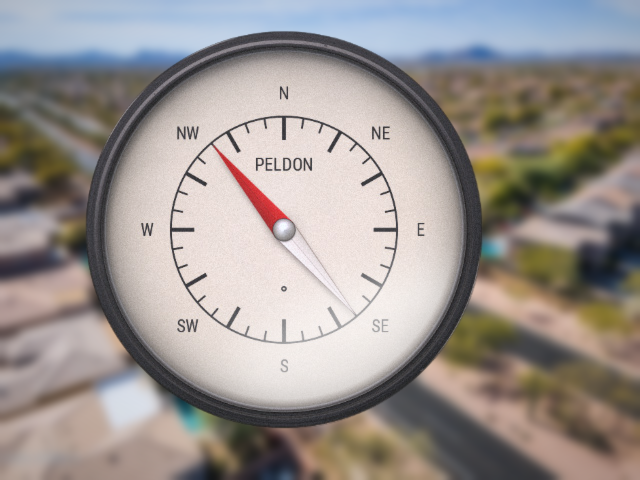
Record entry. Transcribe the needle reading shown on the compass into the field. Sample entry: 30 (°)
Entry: 320 (°)
